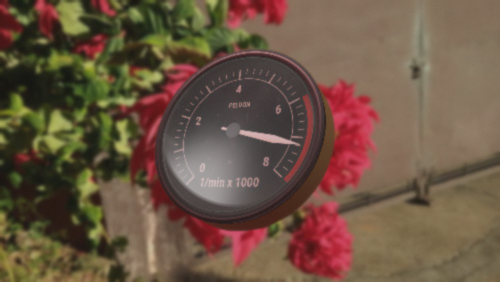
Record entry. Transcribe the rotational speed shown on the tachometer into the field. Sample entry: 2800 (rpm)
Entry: 7200 (rpm)
